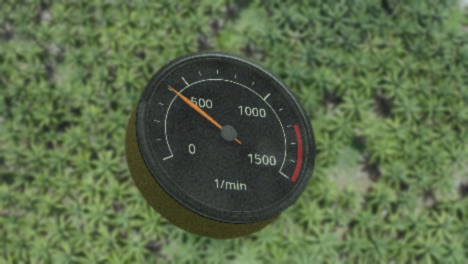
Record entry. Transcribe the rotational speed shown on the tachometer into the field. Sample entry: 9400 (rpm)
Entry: 400 (rpm)
